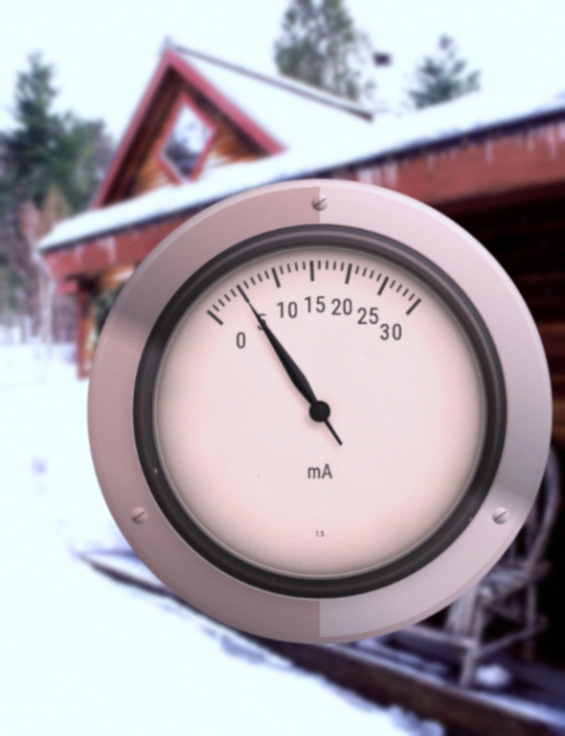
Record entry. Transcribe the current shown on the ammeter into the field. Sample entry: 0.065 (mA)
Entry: 5 (mA)
